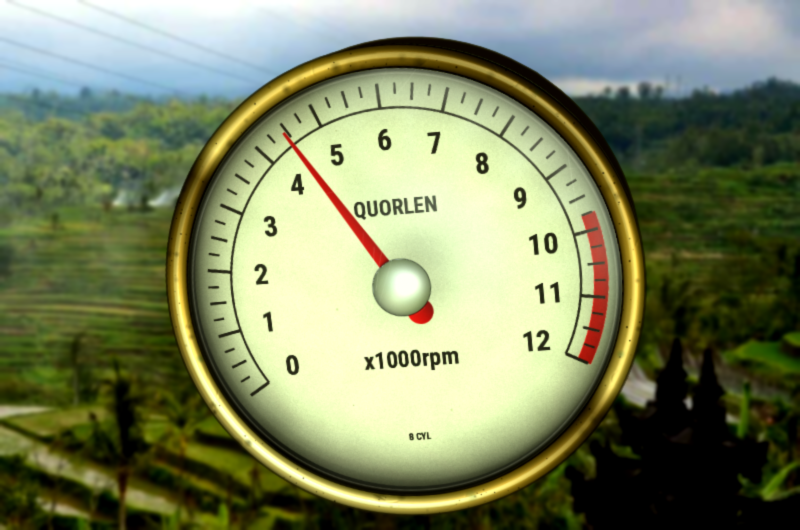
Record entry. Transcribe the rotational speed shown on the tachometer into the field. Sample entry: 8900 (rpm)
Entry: 4500 (rpm)
